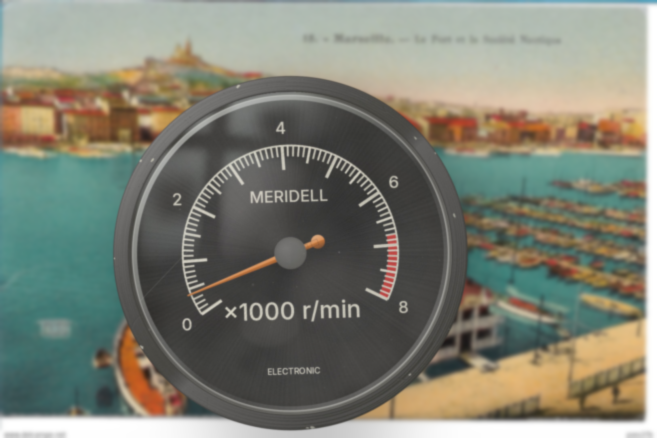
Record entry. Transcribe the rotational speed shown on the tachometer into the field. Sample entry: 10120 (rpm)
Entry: 400 (rpm)
